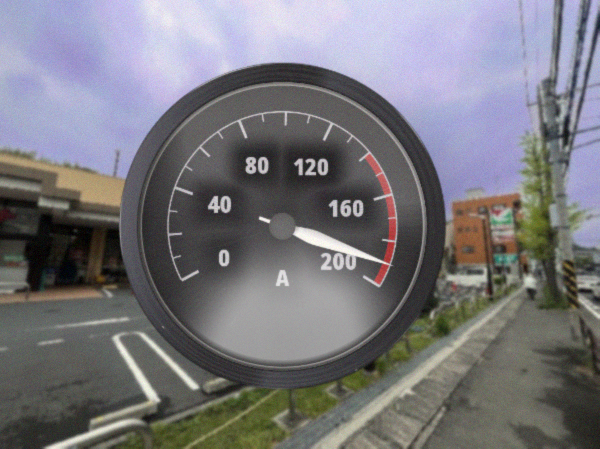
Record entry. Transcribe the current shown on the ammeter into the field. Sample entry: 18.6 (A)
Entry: 190 (A)
